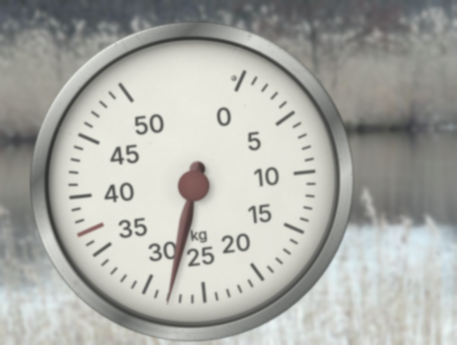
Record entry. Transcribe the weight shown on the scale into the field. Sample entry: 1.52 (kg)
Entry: 28 (kg)
